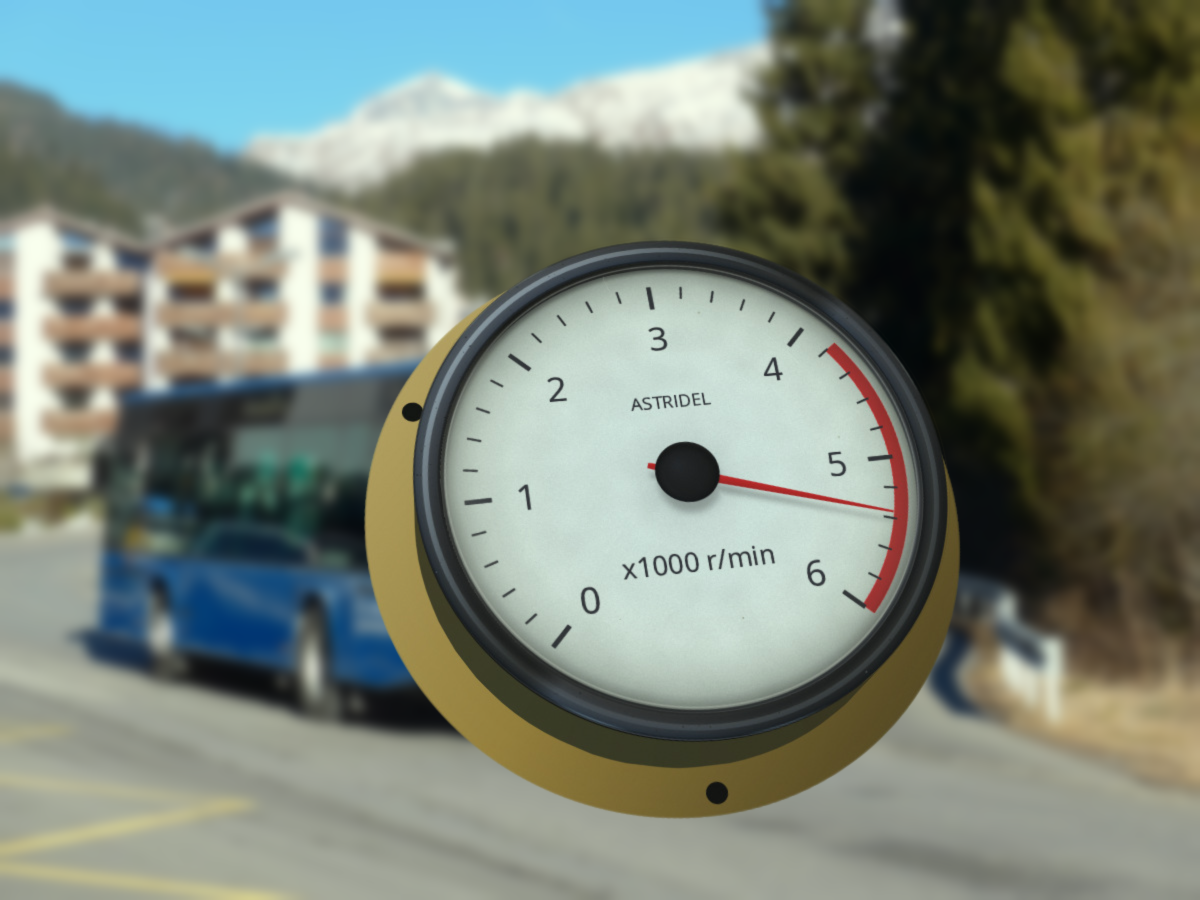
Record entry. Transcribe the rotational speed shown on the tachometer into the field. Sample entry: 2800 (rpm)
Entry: 5400 (rpm)
